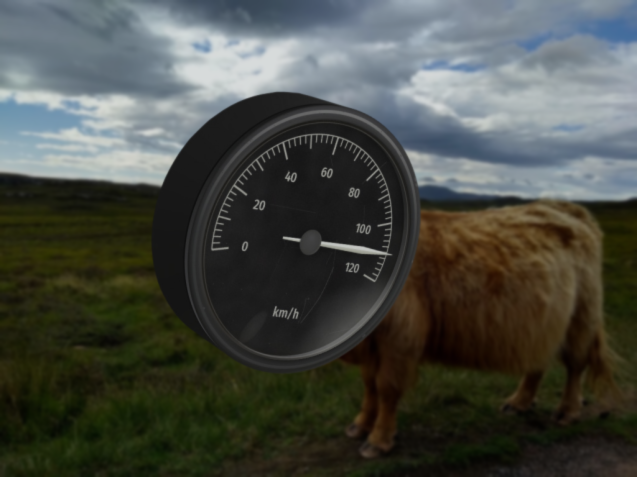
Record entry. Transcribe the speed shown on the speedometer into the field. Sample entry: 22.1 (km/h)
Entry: 110 (km/h)
